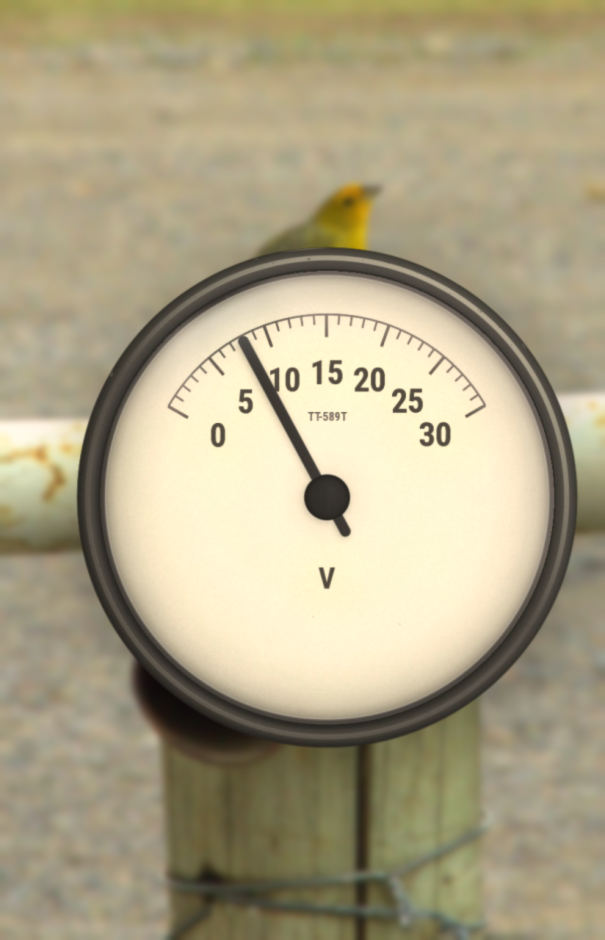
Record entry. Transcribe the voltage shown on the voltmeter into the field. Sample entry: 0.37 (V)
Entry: 8 (V)
